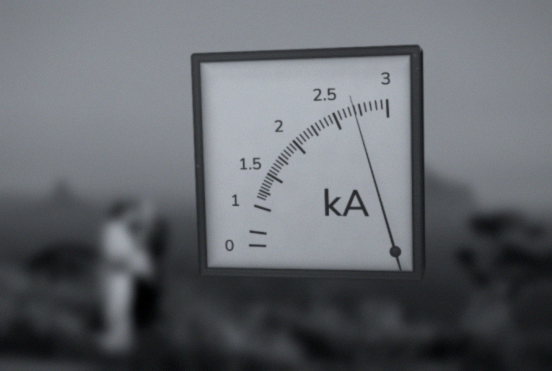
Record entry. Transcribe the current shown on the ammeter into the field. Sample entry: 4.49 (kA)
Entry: 2.7 (kA)
